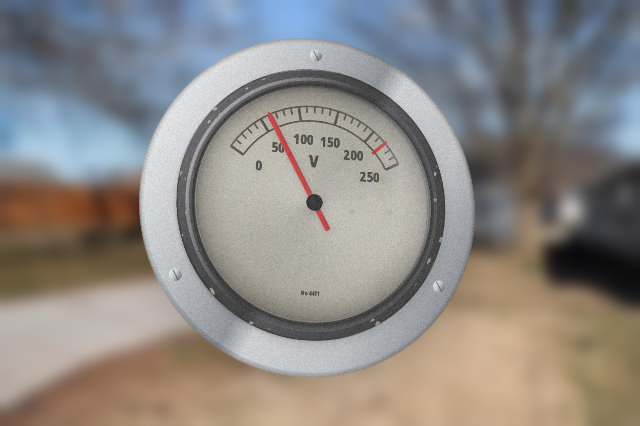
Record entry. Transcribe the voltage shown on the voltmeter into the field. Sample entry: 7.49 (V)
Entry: 60 (V)
